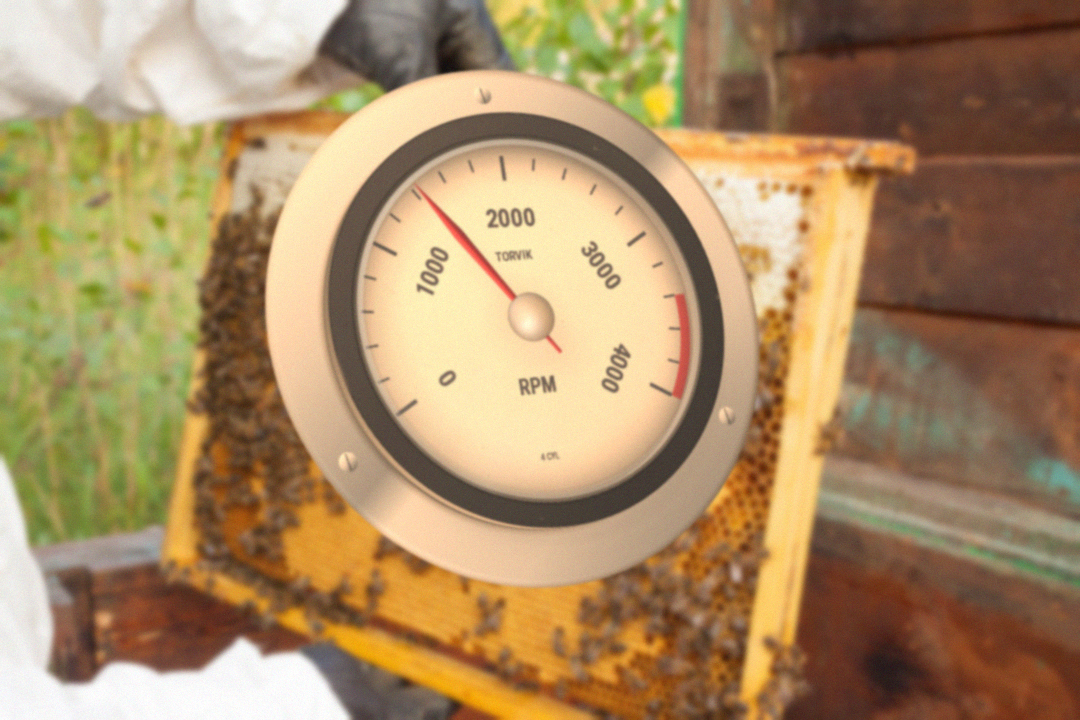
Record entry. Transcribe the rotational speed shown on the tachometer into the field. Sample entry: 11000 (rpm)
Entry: 1400 (rpm)
